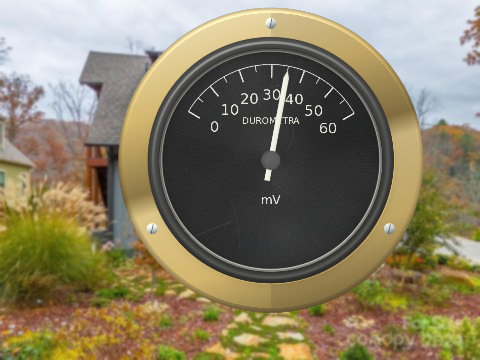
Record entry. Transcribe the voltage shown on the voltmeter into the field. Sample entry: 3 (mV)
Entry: 35 (mV)
